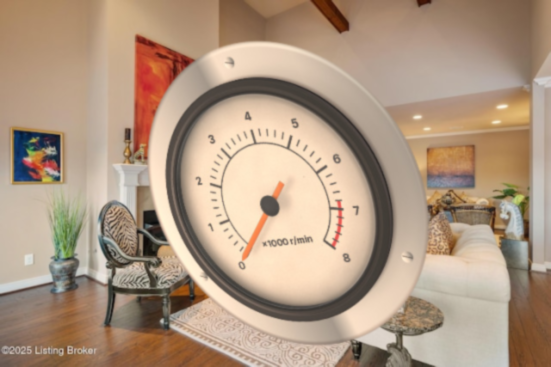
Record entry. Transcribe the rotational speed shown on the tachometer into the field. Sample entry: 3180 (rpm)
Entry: 0 (rpm)
